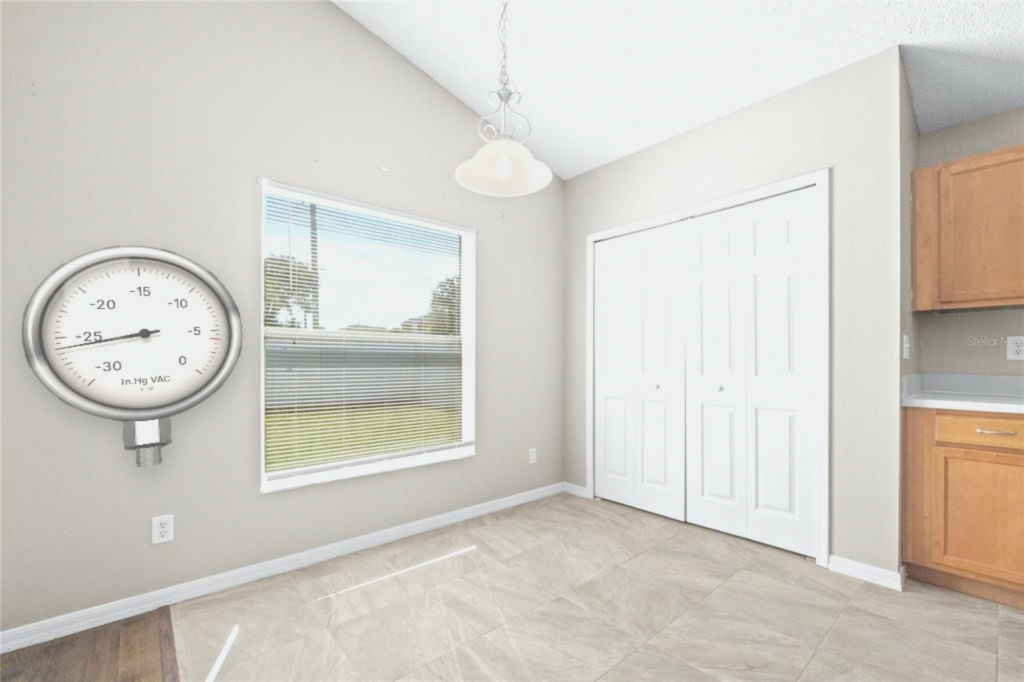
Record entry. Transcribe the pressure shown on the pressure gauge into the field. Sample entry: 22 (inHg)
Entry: -26 (inHg)
